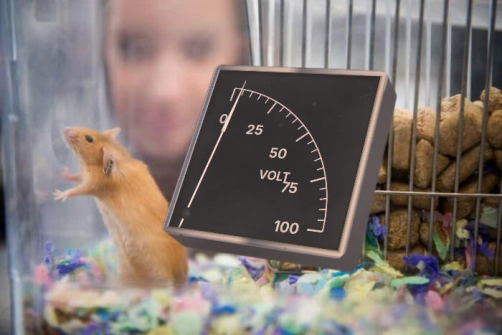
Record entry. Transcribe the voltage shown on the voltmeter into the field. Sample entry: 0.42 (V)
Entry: 5 (V)
